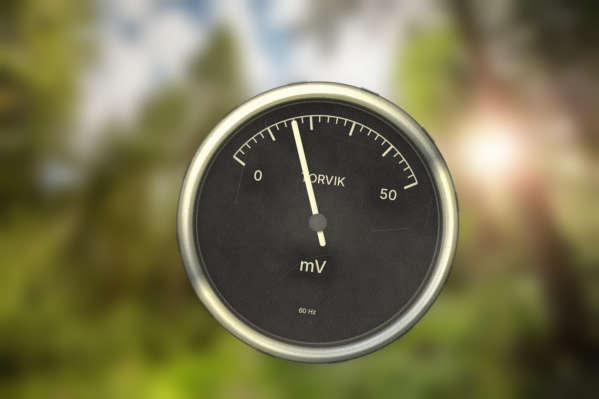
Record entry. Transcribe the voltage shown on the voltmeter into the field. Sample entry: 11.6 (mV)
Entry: 16 (mV)
